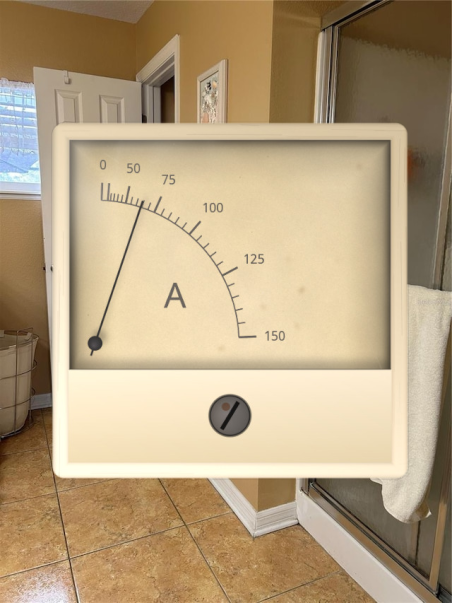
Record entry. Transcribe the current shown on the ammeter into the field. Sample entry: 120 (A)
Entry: 65 (A)
